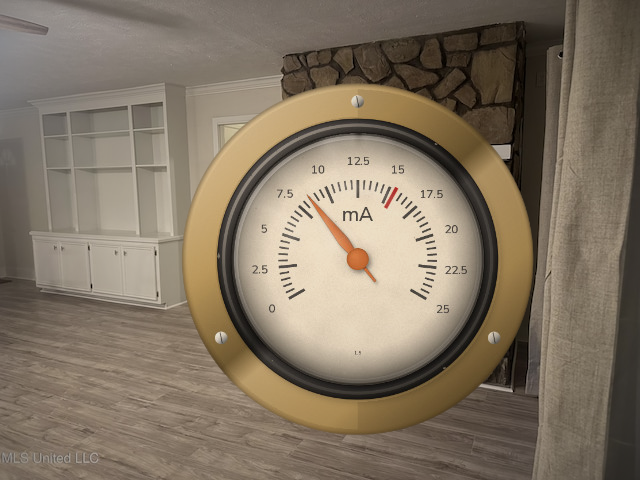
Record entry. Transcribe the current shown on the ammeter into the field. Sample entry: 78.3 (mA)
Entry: 8.5 (mA)
